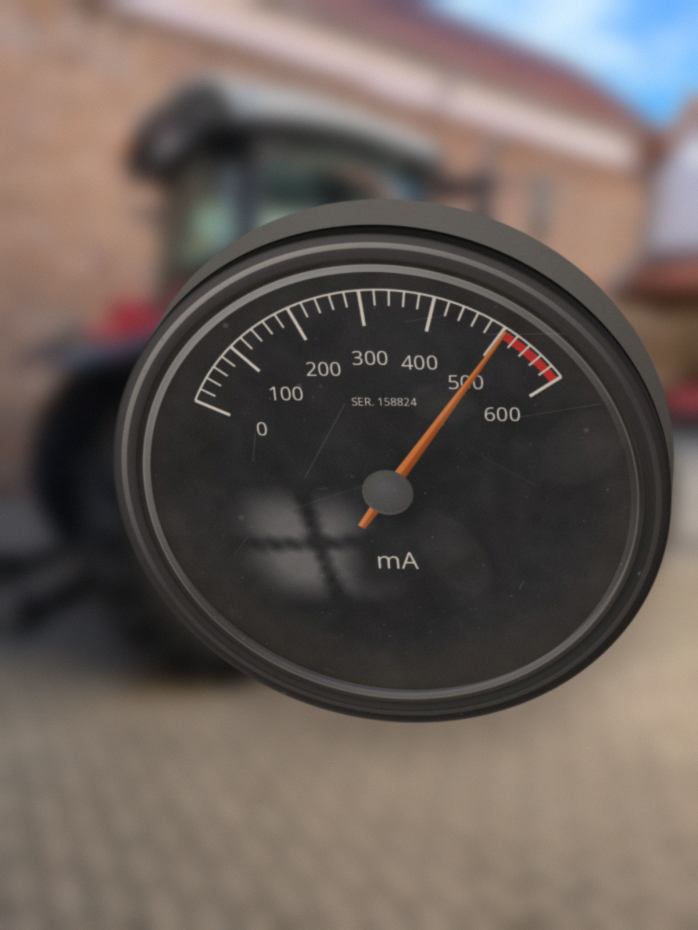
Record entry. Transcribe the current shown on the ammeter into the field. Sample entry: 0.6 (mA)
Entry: 500 (mA)
